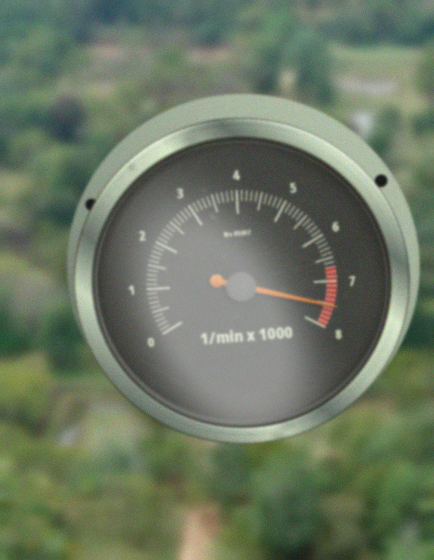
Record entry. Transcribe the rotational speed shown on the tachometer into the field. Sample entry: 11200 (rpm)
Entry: 7500 (rpm)
